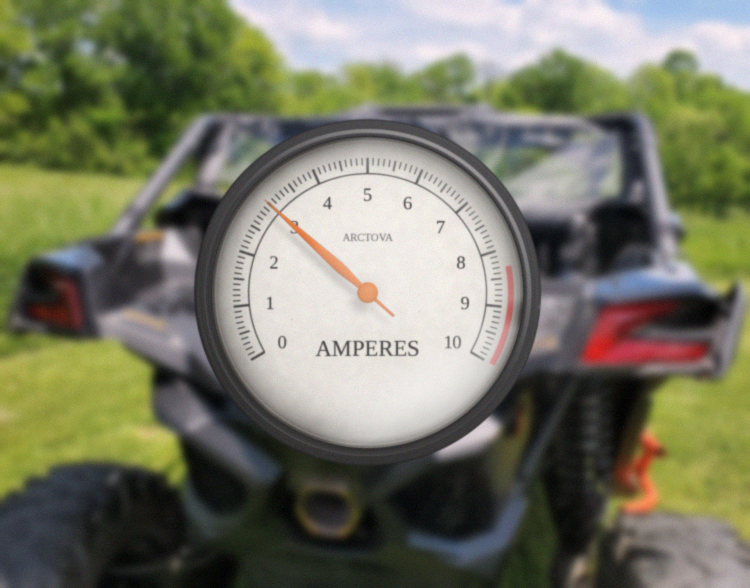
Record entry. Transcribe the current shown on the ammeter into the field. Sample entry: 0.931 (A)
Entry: 3 (A)
